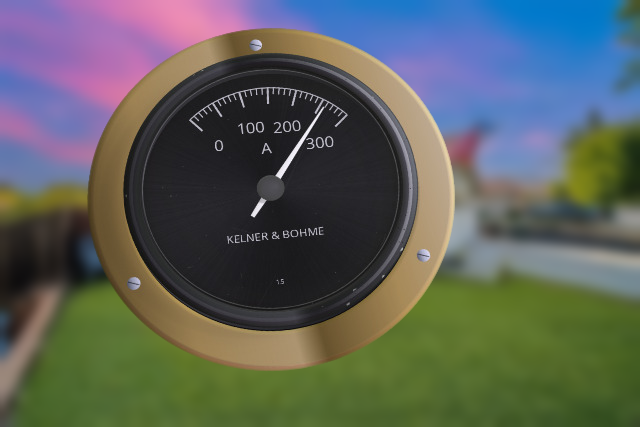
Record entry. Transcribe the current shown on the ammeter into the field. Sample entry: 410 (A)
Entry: 260 (A)
